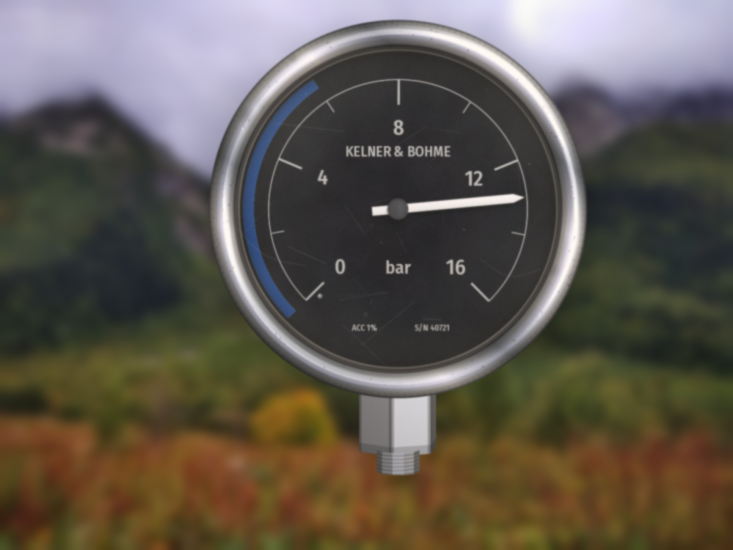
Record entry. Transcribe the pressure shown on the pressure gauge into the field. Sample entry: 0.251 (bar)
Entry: 13 (bar)
